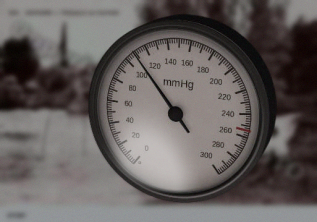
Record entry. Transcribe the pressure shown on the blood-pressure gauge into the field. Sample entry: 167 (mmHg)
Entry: 110 (mmHg)
